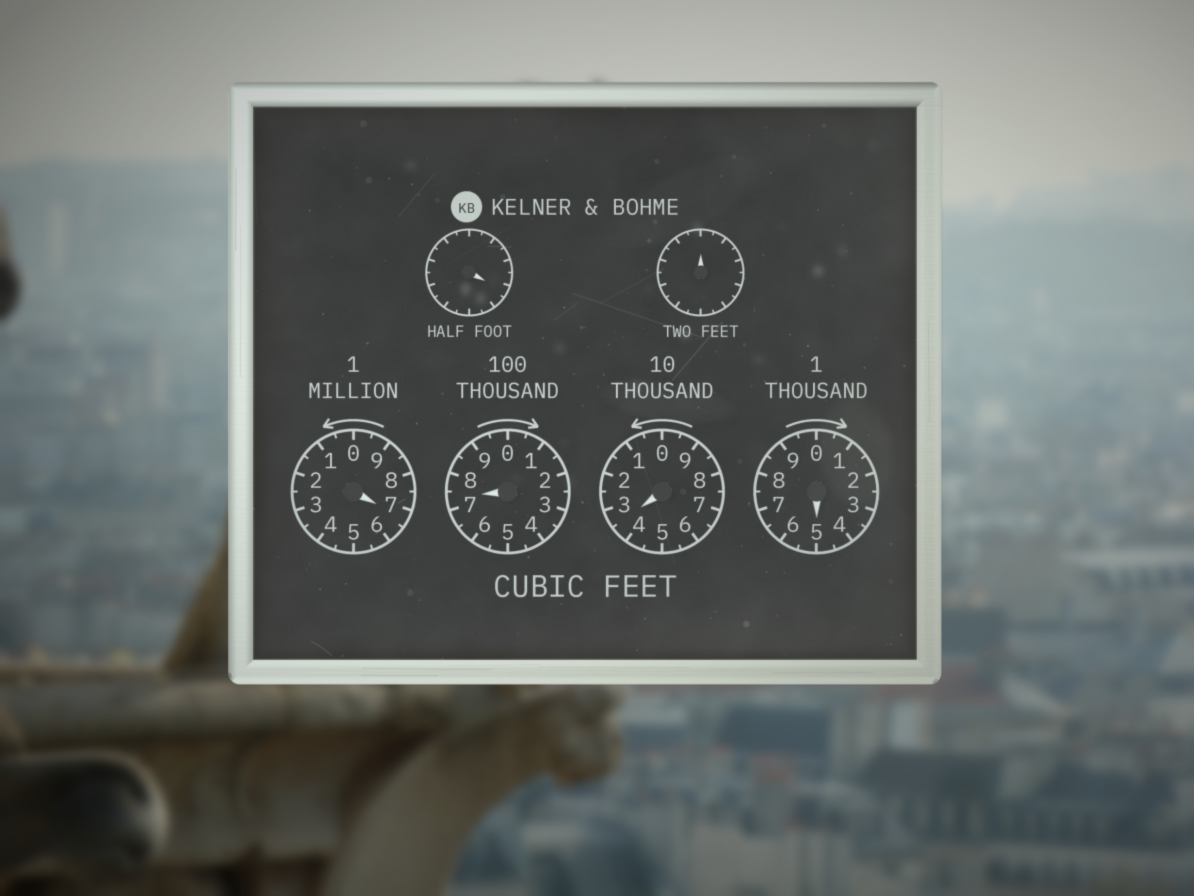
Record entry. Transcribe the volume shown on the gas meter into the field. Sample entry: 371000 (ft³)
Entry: 673500 (ft³)
